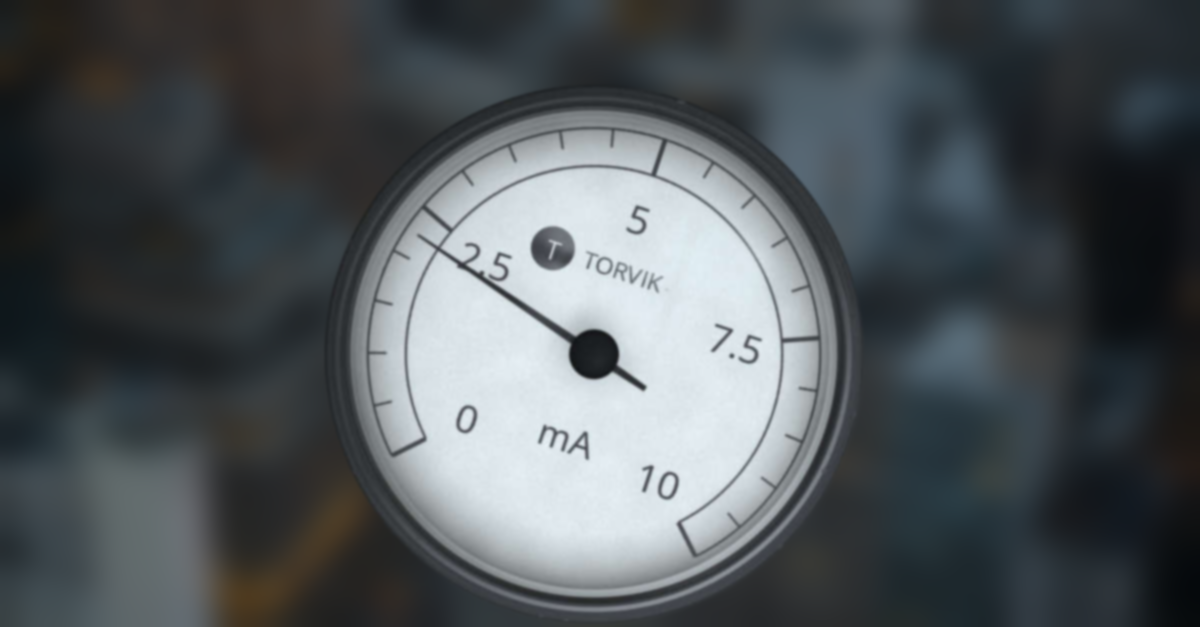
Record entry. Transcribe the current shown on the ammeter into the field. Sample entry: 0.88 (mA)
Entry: 2.25 (mA)
